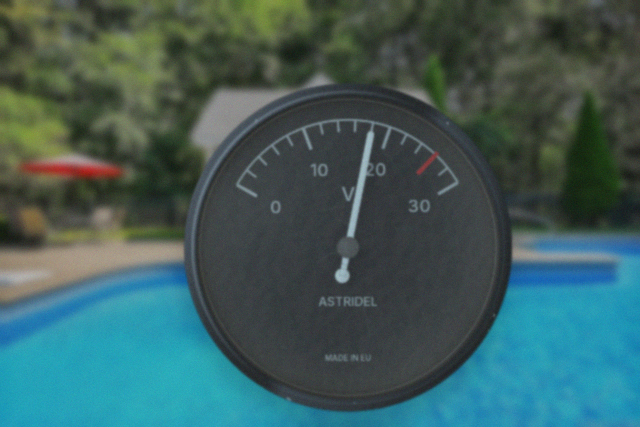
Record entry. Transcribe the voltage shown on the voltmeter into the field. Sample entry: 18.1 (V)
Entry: 18 (V)
